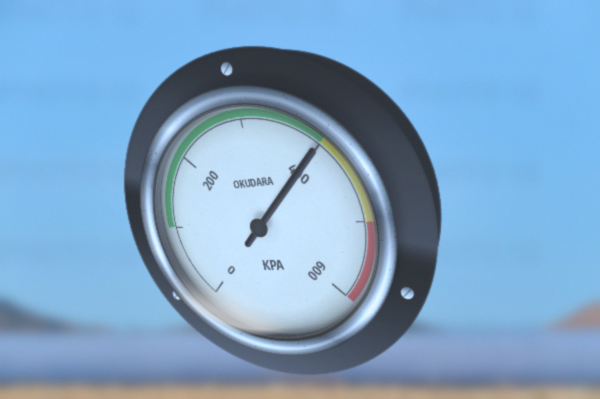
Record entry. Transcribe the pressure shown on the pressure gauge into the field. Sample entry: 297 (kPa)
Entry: 400 (kPa)
